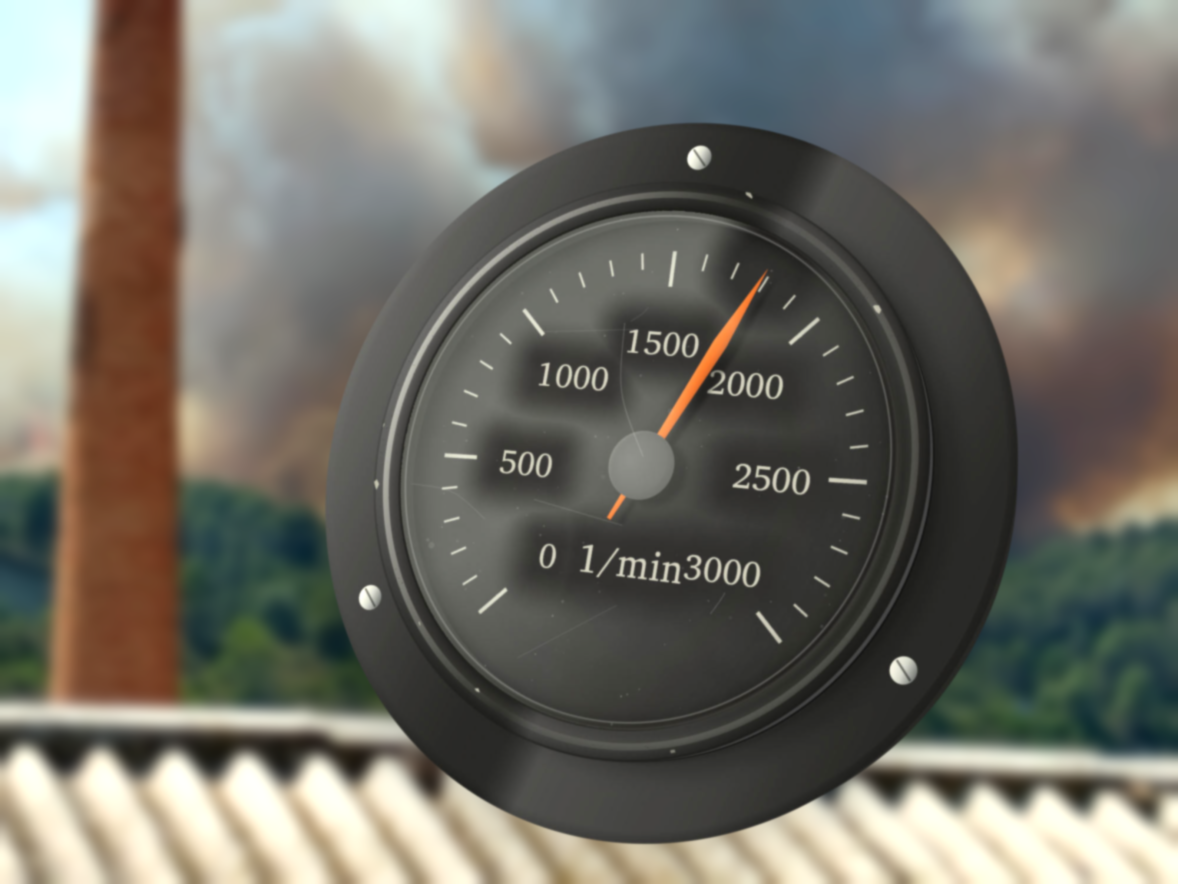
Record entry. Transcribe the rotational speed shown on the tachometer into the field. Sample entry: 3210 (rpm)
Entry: 1800 (rpm)
